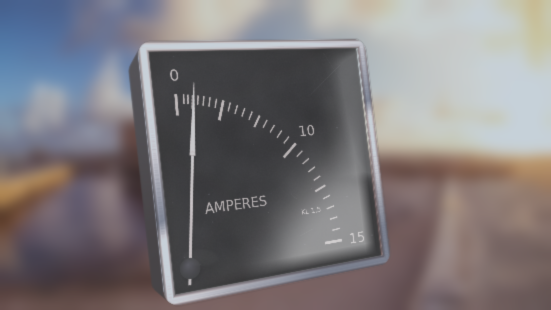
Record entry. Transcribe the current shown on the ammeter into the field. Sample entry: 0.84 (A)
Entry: 2.5 (A)
